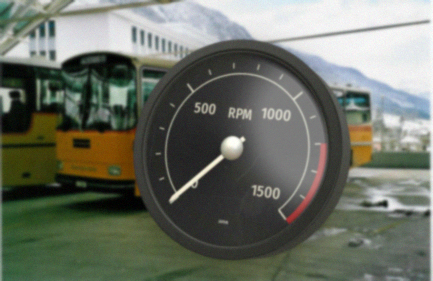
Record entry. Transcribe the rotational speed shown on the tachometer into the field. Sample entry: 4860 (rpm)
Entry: 0 (rpm)
